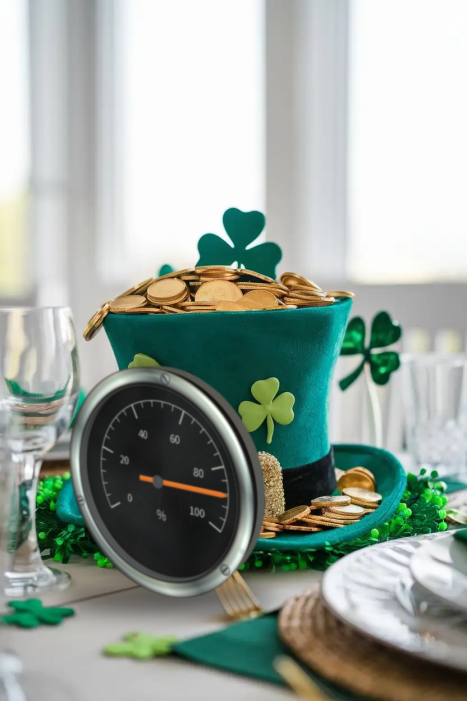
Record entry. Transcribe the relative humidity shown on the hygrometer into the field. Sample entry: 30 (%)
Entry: 88 (%)
